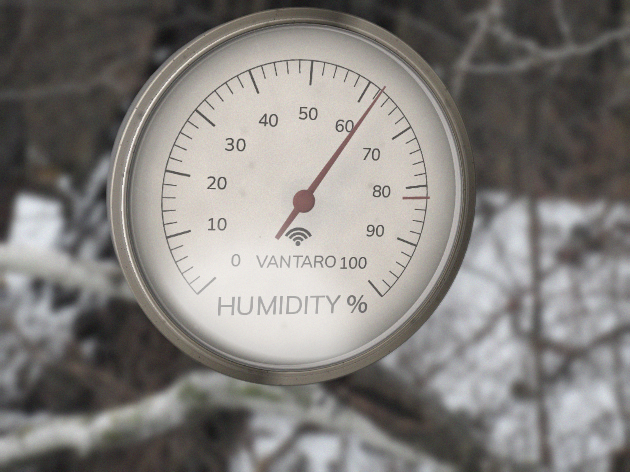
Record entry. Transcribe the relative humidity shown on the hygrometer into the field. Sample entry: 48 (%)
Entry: 62 (%)
